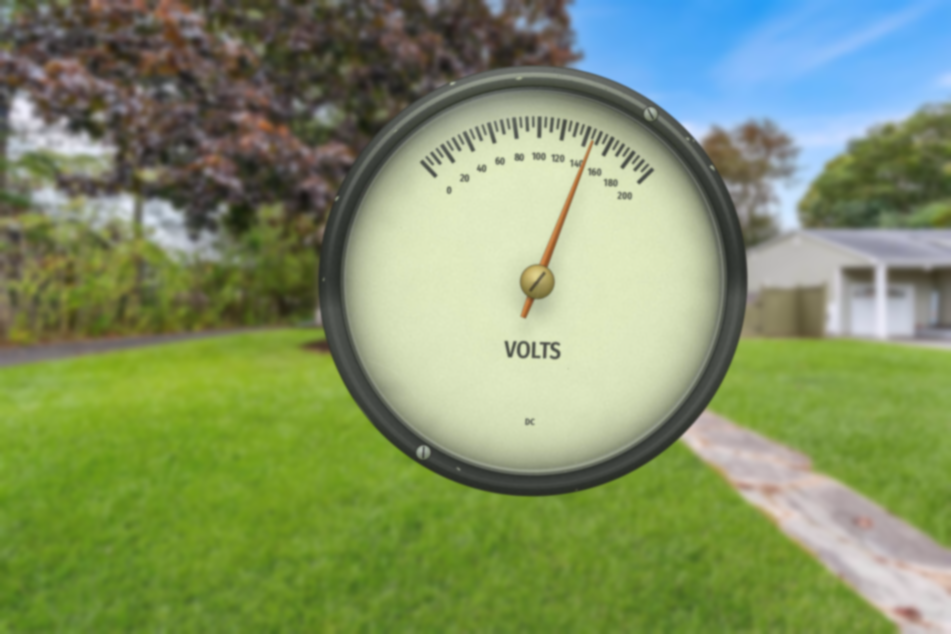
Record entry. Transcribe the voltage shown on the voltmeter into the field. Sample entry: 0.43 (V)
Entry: 145 (V)
